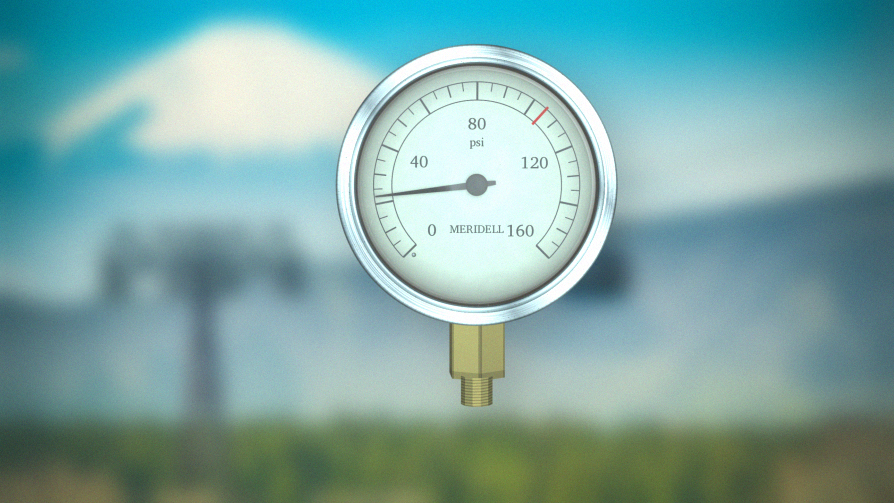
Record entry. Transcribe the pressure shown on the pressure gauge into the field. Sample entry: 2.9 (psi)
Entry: 22.5 (psi)
